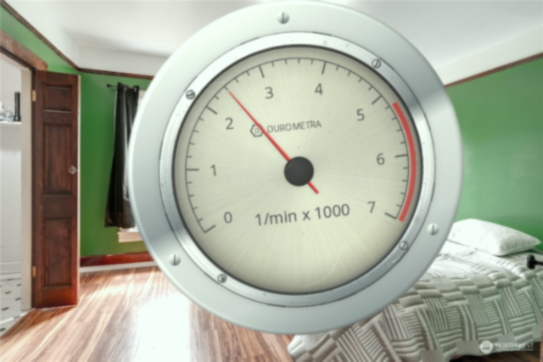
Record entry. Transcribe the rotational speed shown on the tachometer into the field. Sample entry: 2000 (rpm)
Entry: 2400 (rpm)
